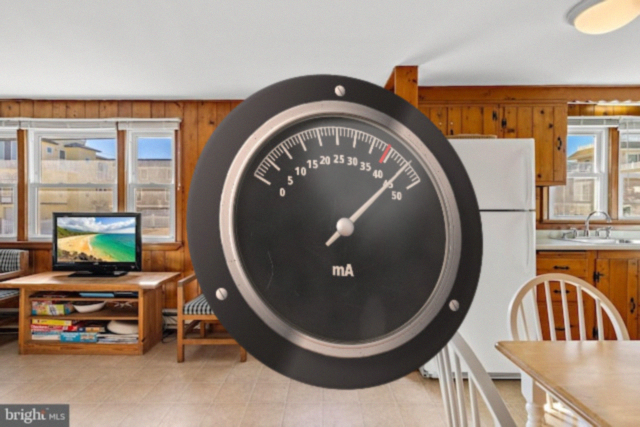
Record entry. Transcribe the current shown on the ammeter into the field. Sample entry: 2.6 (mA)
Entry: 45 (mA)
